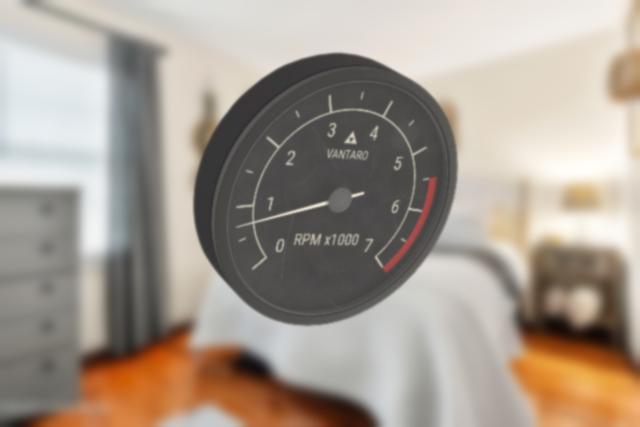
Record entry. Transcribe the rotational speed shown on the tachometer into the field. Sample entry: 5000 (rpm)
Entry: 750 (rpm)
